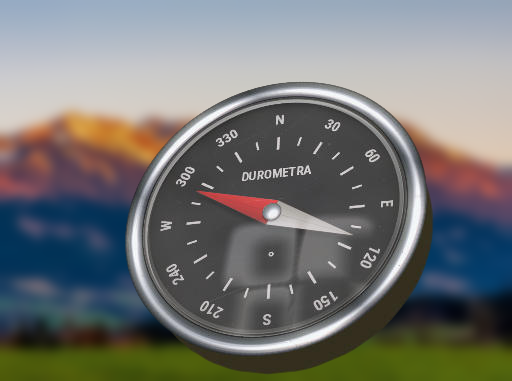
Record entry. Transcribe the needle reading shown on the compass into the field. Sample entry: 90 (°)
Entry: 292.5 (°)
